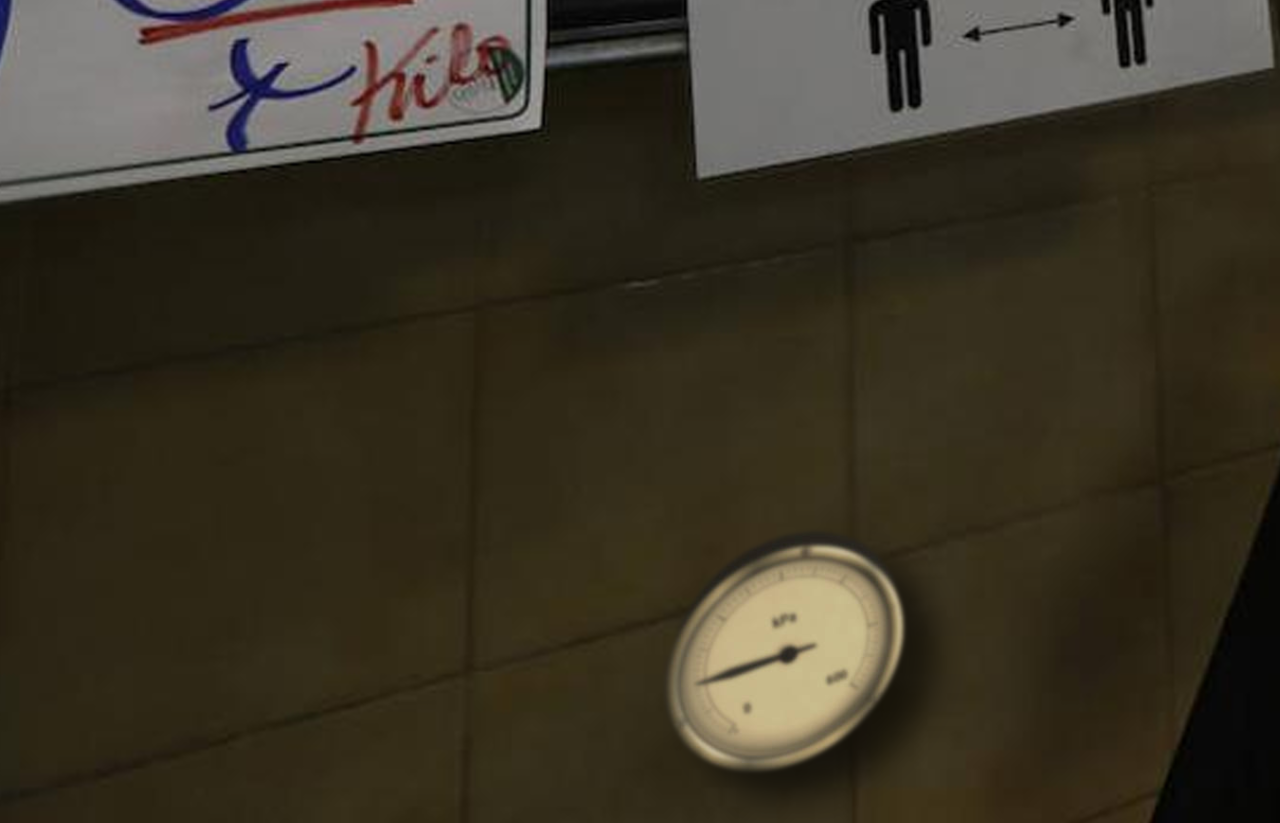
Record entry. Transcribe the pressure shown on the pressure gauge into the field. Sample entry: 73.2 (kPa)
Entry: 100 (kPa)
